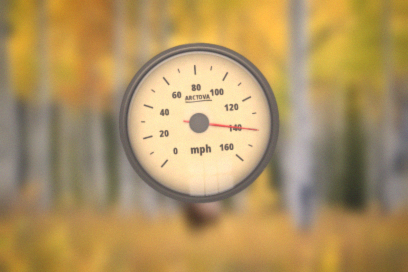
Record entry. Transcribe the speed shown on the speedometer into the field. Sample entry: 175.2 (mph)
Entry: 140 (mph)
